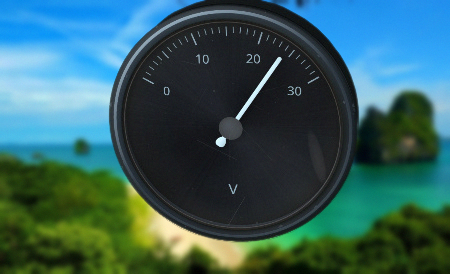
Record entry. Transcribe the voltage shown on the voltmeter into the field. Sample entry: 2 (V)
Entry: 24 (V)
